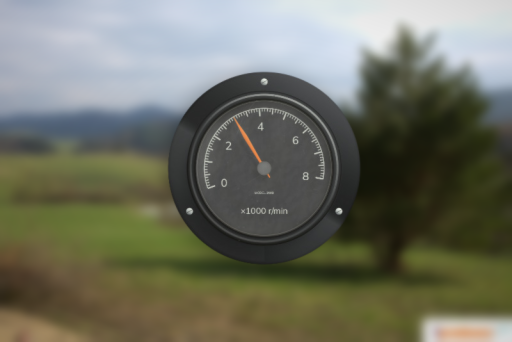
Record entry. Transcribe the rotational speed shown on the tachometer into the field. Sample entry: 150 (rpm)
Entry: 3000 (rpm)
